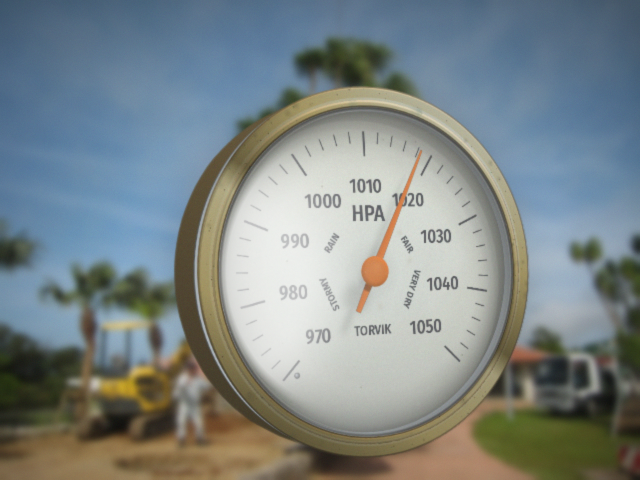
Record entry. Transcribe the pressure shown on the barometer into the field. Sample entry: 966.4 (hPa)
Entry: 1018 (hPa)
